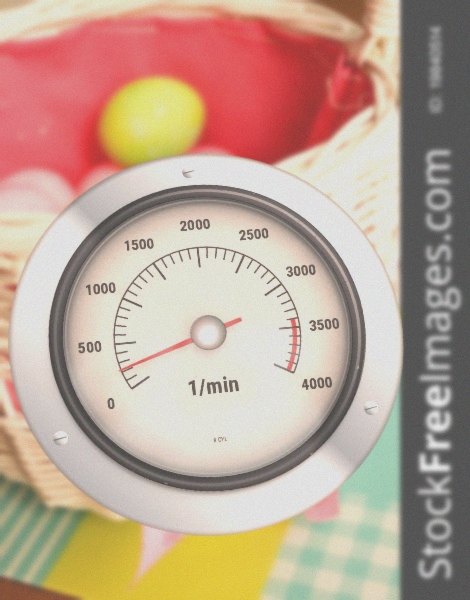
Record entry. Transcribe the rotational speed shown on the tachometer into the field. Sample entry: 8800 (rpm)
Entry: 200 (rpm)
